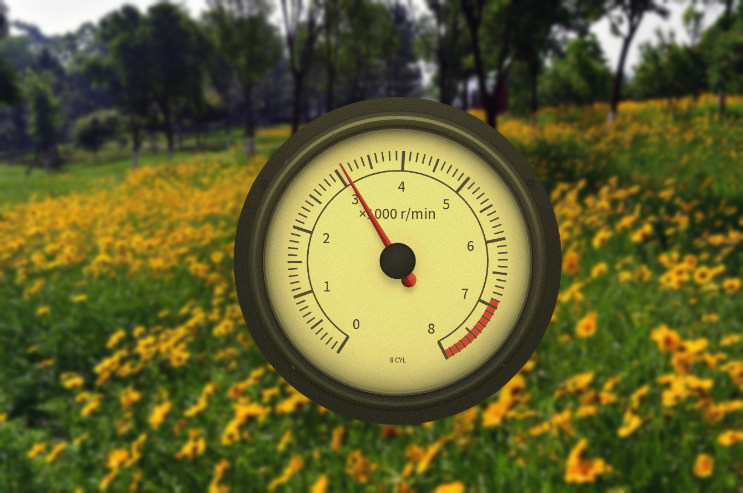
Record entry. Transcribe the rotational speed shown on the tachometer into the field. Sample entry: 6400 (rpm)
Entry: 3100 (rpm)
